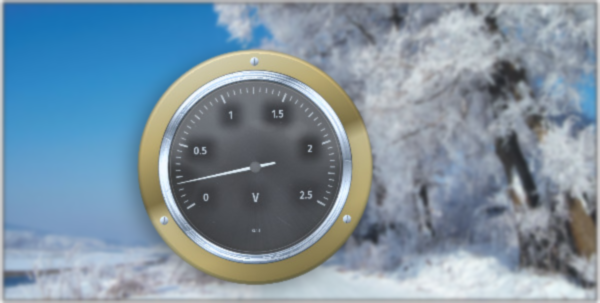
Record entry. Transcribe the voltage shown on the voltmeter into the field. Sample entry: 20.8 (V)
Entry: 0.2 (V)
